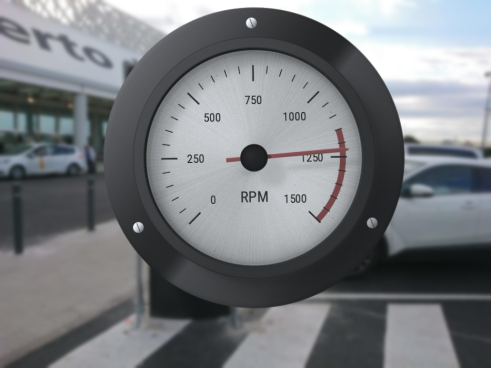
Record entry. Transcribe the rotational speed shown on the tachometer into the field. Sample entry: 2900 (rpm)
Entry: 1225 (rpm)
